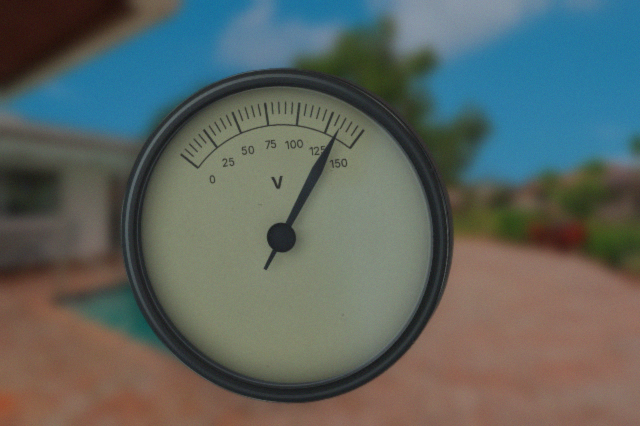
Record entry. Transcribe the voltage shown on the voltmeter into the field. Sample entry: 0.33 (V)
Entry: 135 (V)
